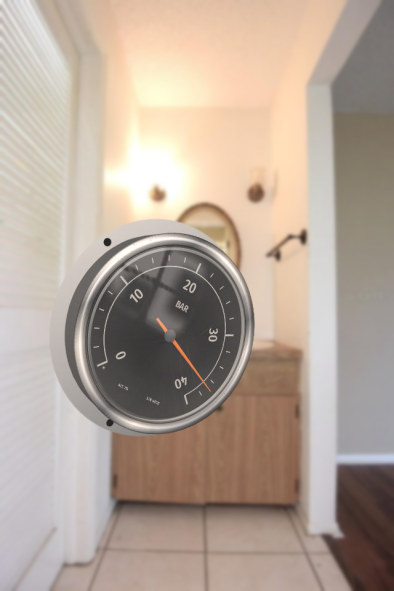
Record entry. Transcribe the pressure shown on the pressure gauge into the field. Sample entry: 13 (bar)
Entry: 37 (bar)
